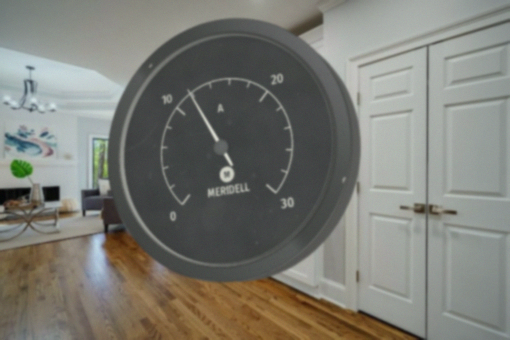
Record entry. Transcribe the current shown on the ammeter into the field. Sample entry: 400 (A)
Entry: 12 (A)
